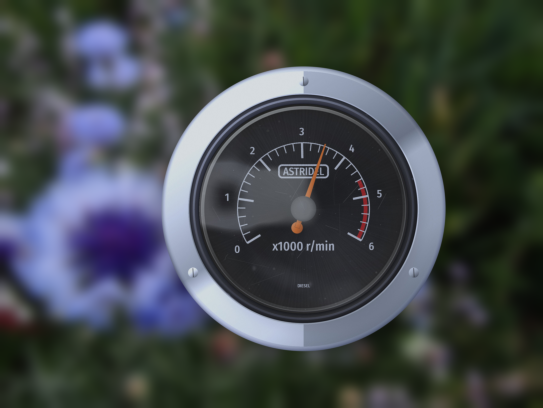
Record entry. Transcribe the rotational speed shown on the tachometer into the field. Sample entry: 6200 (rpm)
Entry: 3500 (rpm)
